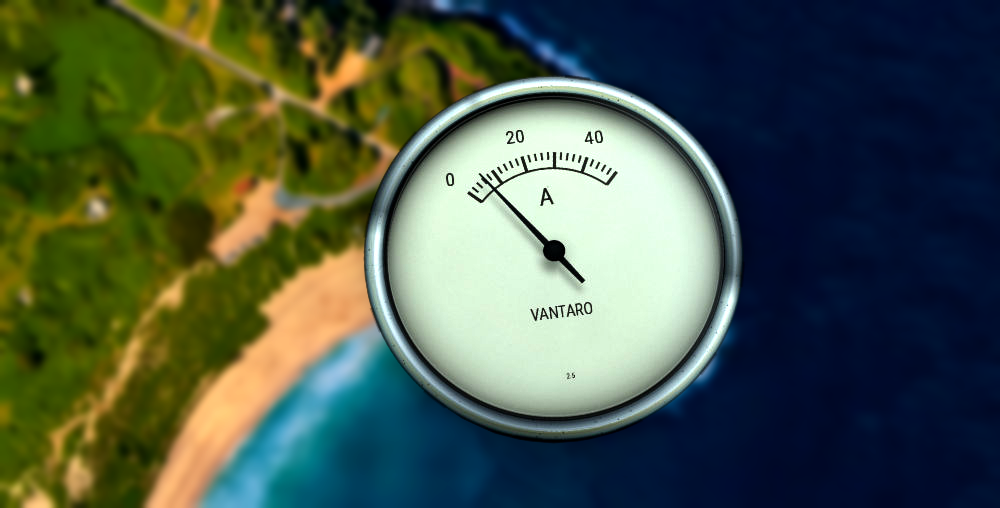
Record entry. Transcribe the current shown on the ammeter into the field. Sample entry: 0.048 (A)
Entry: 6 (A)
